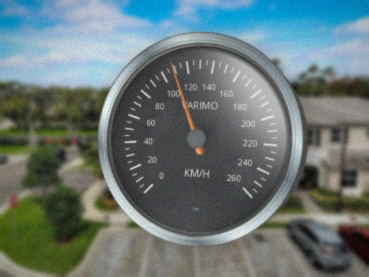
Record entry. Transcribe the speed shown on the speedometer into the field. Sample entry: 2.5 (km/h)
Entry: 110 (km/h)
